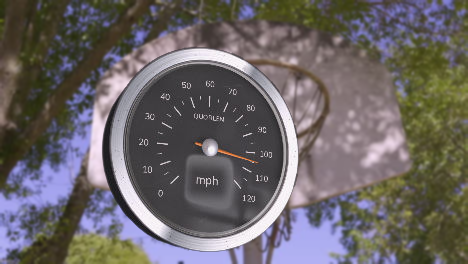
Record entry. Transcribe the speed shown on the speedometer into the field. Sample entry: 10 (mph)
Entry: 105 (mph)
